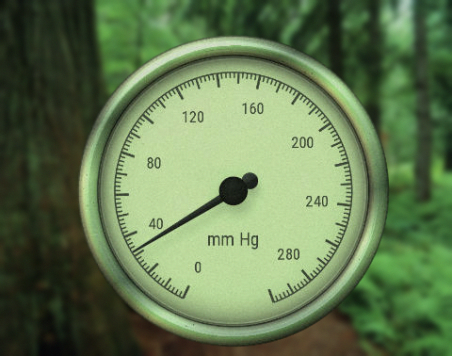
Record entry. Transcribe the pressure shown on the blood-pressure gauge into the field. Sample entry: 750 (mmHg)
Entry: 32 (mmHg)
